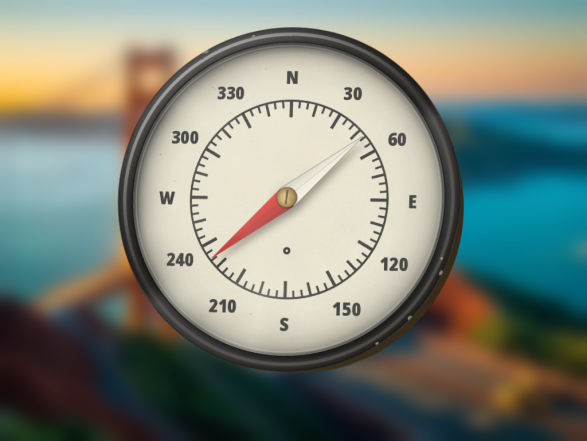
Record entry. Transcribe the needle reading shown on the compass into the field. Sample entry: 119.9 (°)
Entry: 230 (°)
